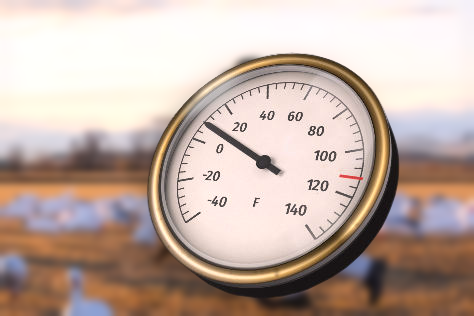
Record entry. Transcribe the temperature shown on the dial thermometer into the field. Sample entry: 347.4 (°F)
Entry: 8 (°F)
